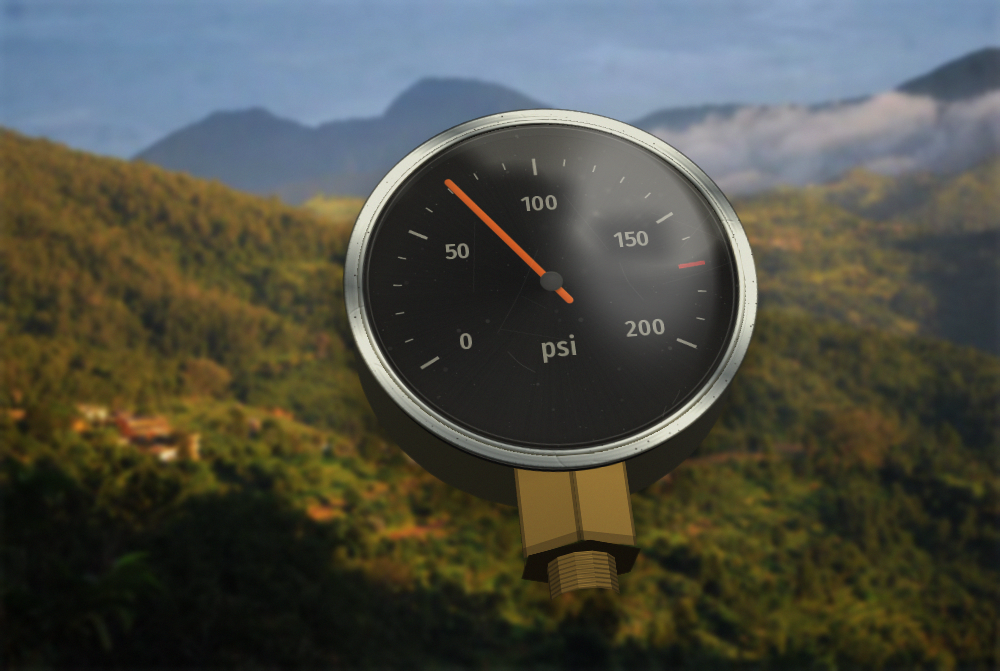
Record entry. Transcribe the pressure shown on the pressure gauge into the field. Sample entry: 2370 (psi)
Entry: 70 (psi)
